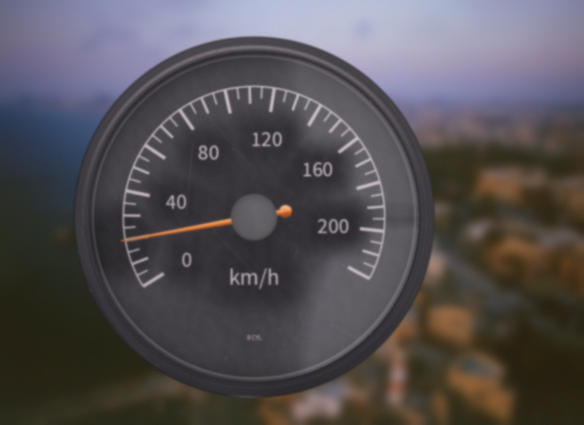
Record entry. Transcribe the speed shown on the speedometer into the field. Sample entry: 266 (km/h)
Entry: 20 (km/h)
